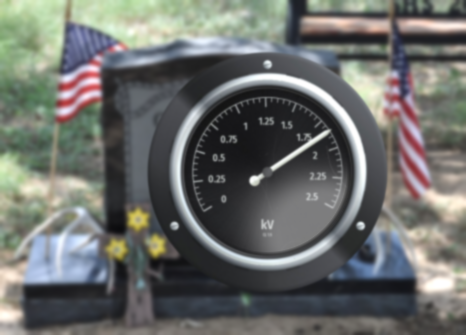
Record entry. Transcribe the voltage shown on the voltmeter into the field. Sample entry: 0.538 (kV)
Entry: 1.85 (kV)
